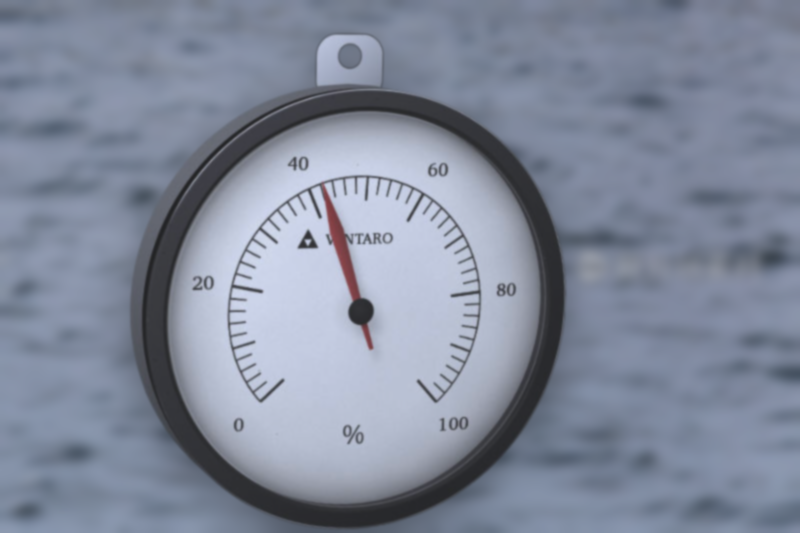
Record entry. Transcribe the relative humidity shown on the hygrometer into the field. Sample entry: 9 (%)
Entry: 42 (%)
